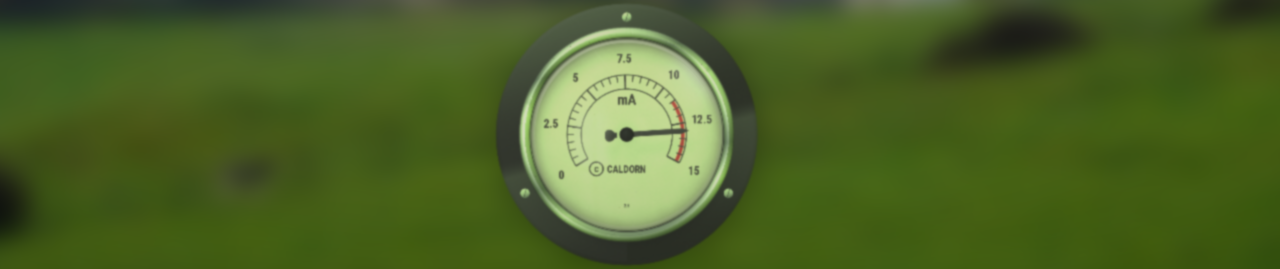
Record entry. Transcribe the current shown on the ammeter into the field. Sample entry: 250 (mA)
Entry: 13 (mA)
